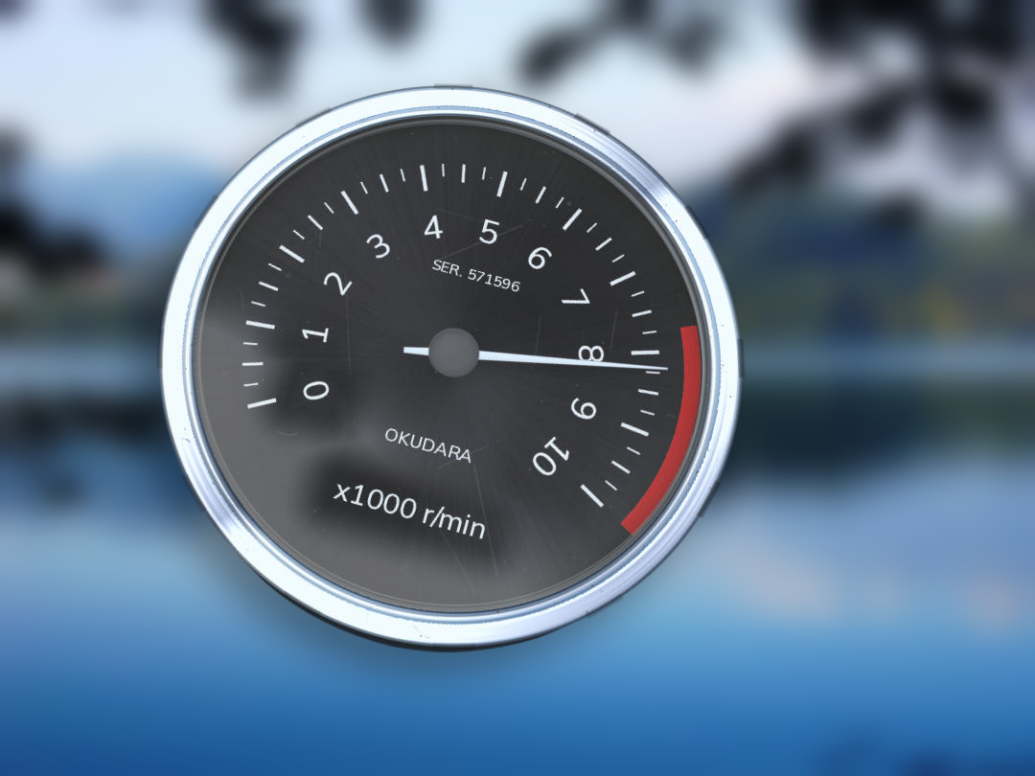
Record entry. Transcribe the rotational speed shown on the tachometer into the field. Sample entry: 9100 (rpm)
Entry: 8250 (rpm)
